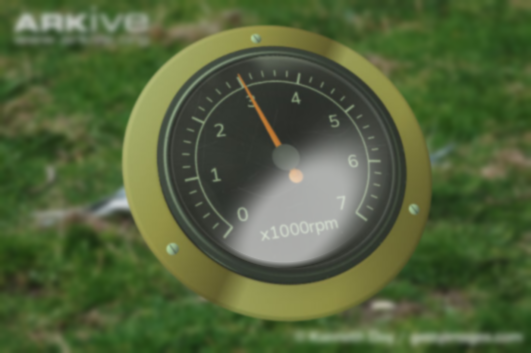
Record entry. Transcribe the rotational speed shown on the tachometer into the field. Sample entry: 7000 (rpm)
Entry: 3000 (rpm)
